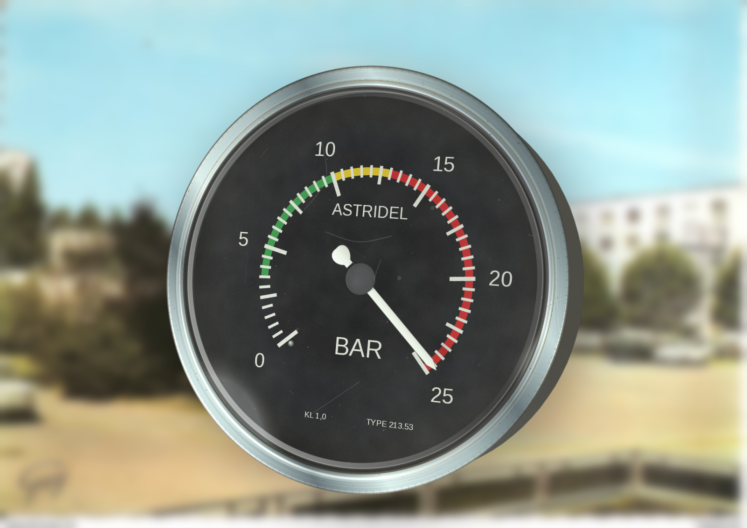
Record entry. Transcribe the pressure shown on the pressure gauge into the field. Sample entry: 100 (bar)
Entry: 24.5 (bar)
